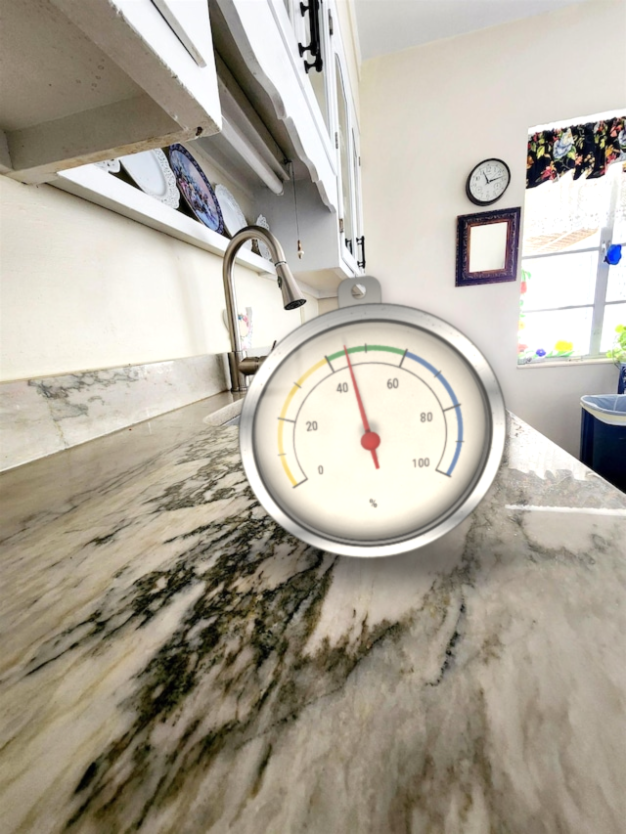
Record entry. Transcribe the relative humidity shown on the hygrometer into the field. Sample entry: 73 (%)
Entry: 45 (%)
